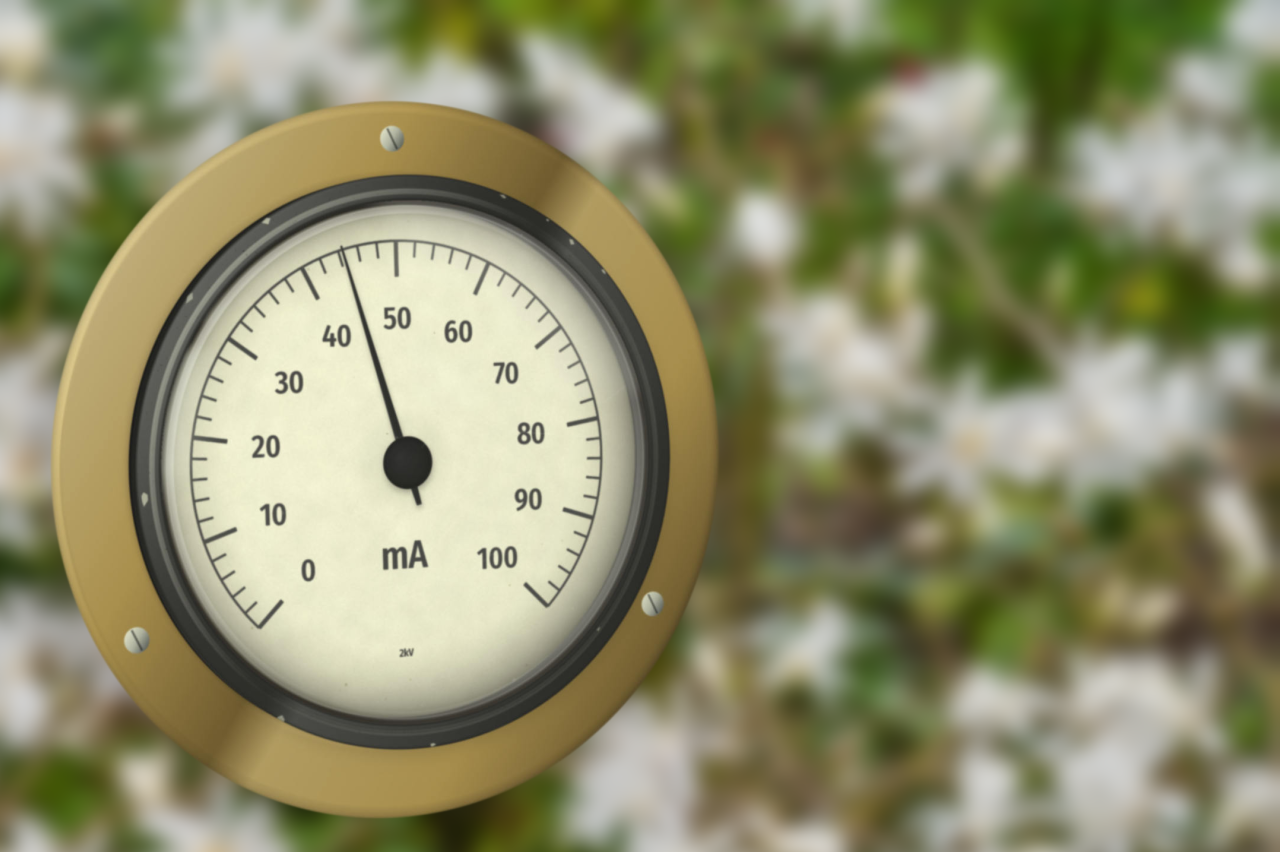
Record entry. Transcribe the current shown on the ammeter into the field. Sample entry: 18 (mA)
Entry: 44 (mA)
